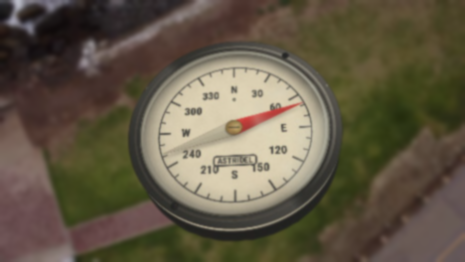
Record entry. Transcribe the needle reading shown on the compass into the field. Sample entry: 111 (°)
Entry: 70 (°)
